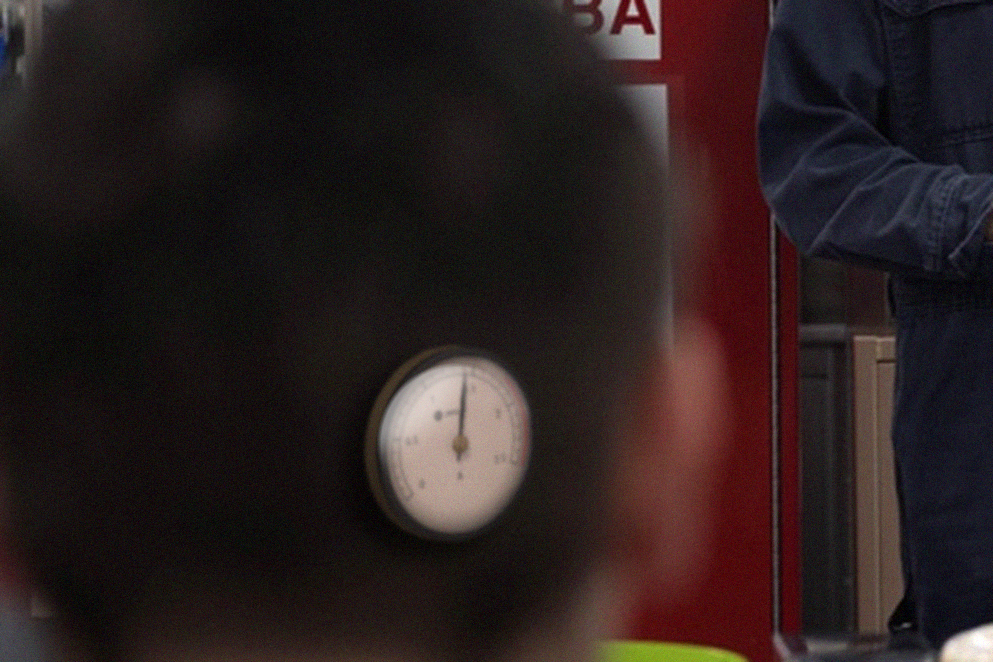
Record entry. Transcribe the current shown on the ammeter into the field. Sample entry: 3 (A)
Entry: 1.4 (A)
